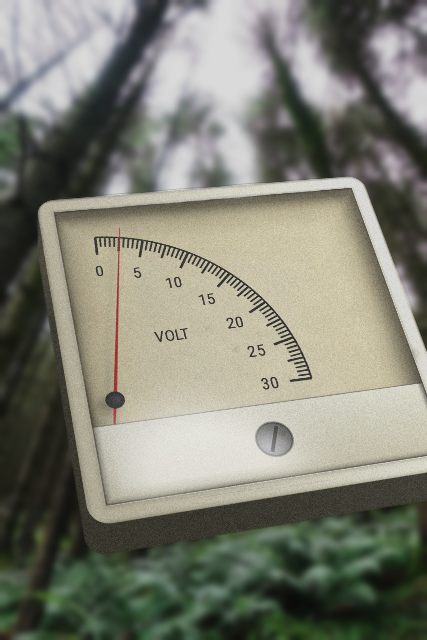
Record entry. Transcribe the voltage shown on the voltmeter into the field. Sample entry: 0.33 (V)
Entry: 2.5 (V)
